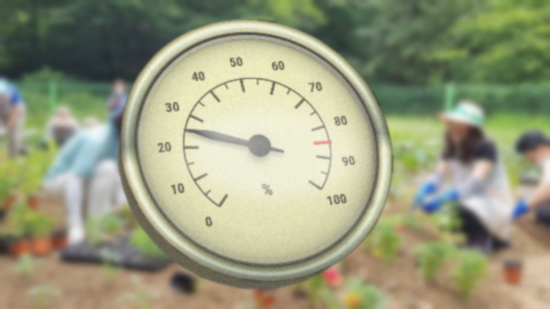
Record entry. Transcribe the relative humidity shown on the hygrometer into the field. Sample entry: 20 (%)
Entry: 25 (%)
